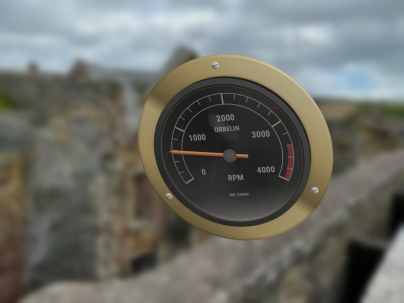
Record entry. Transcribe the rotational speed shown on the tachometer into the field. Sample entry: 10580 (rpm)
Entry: 600 (rpm)
